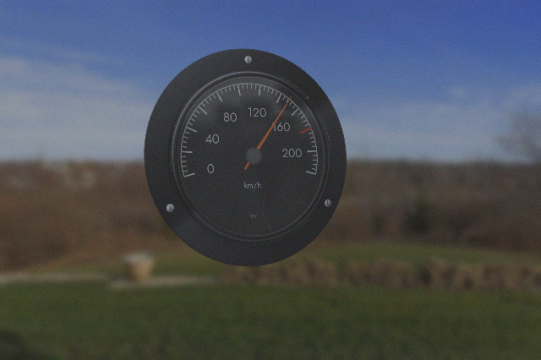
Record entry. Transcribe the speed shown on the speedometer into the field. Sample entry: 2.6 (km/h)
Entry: 148 (km/h)
